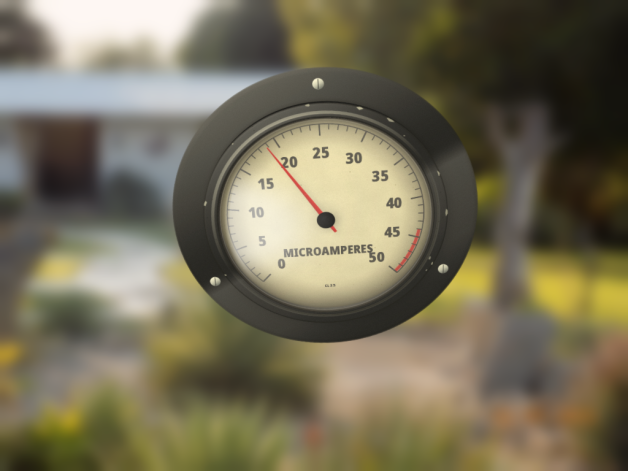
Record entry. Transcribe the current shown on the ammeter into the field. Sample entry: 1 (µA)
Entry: 19 (µA)
